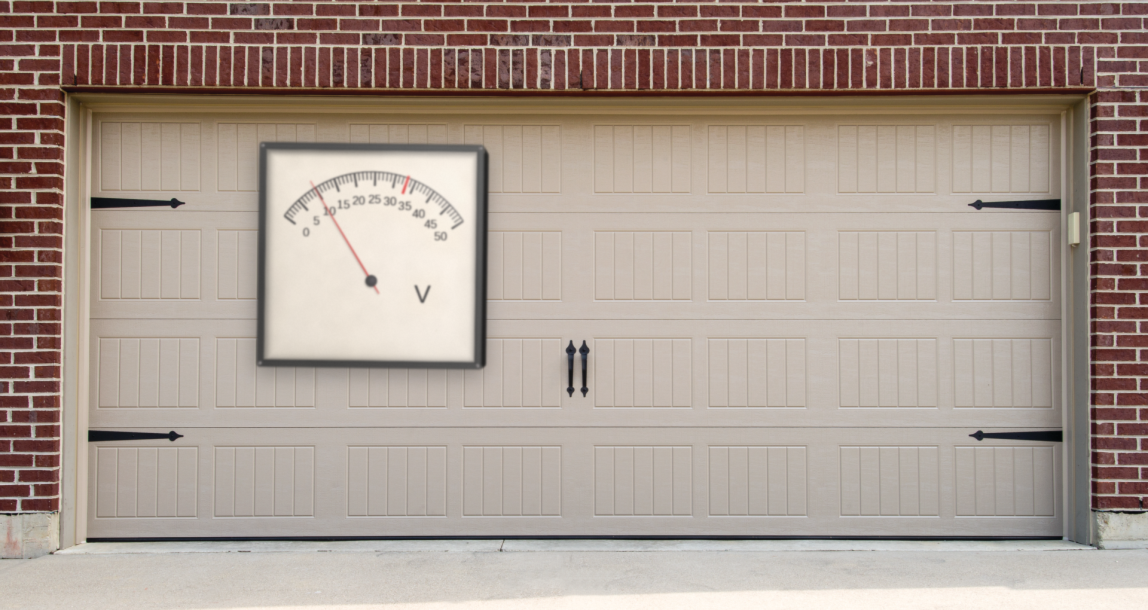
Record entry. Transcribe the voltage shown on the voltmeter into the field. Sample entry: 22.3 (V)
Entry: 10 (V)
